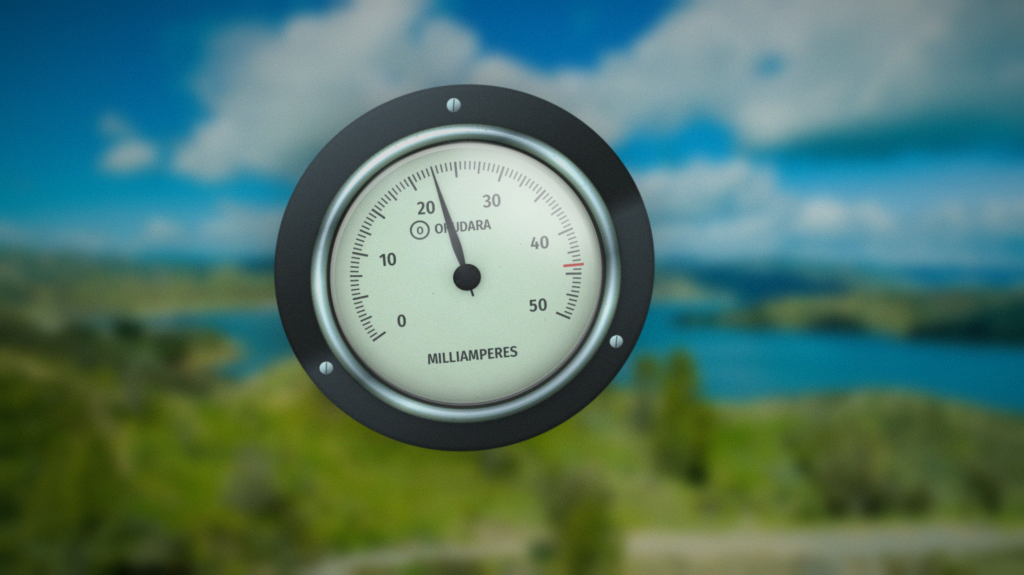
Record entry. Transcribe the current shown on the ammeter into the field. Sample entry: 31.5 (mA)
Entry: 22.5 (mA)
